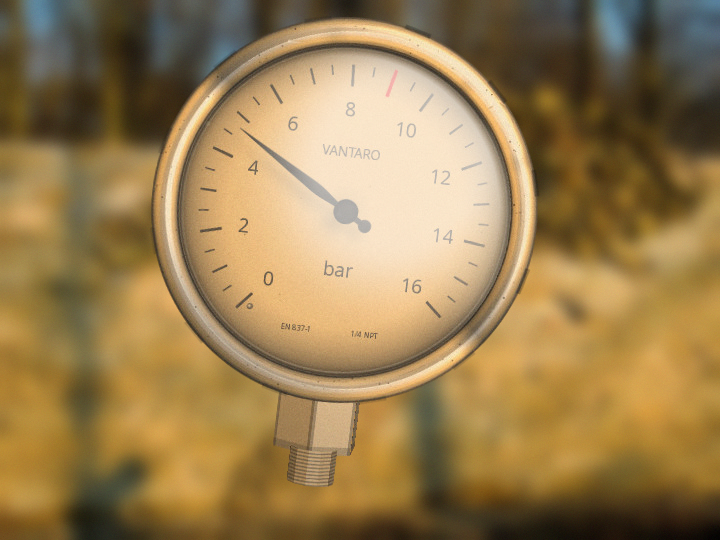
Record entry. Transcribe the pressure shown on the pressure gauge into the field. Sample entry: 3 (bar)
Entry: 4.75 (bar)
